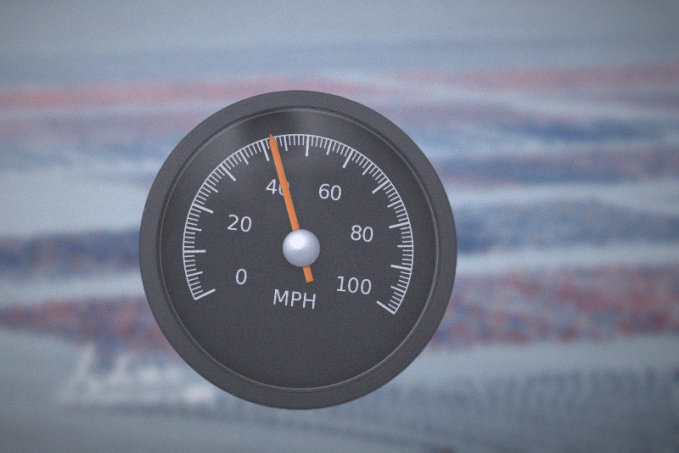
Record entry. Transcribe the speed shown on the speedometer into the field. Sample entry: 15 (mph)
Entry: 42 (mph)
